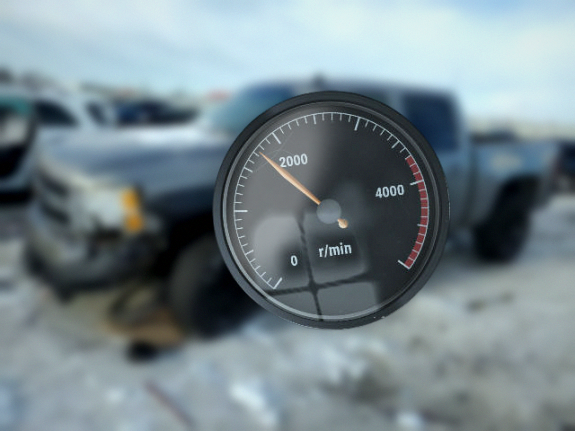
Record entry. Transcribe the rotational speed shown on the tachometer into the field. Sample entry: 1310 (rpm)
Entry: 1750 (rpm)
